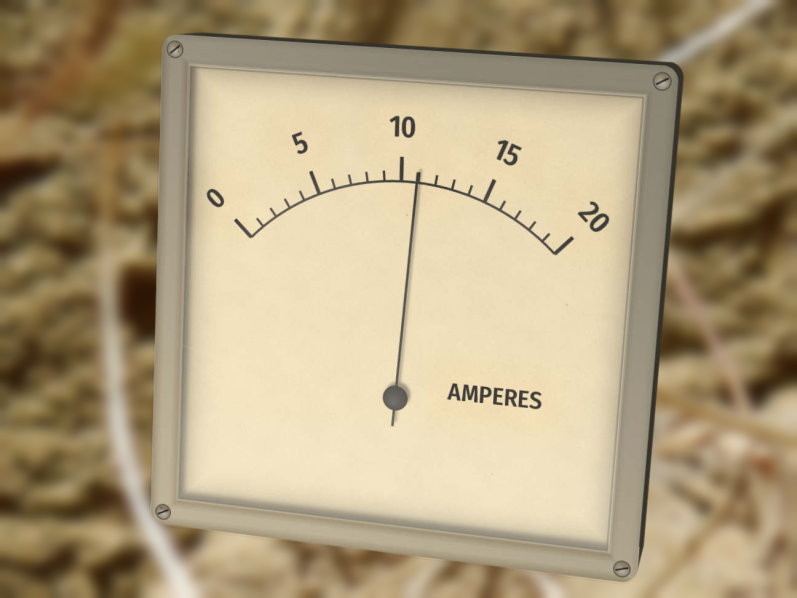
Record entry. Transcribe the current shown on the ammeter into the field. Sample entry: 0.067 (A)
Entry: 11 (A)
